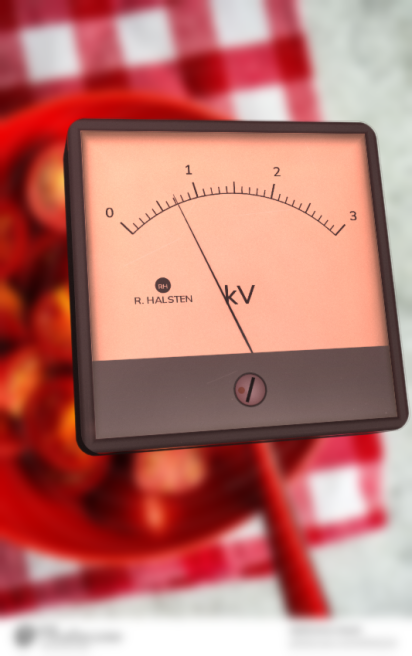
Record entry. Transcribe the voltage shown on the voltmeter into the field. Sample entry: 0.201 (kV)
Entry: 0.7 (kV)
